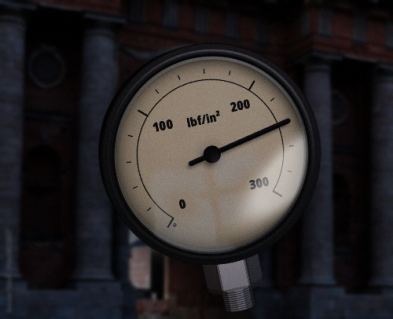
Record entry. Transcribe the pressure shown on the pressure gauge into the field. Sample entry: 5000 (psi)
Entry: 240 (psi)
